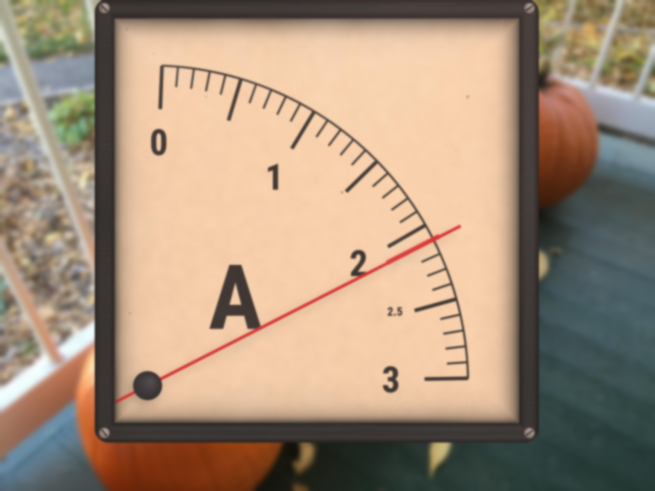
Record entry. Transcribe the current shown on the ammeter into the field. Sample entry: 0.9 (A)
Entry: 2.1 (A)
